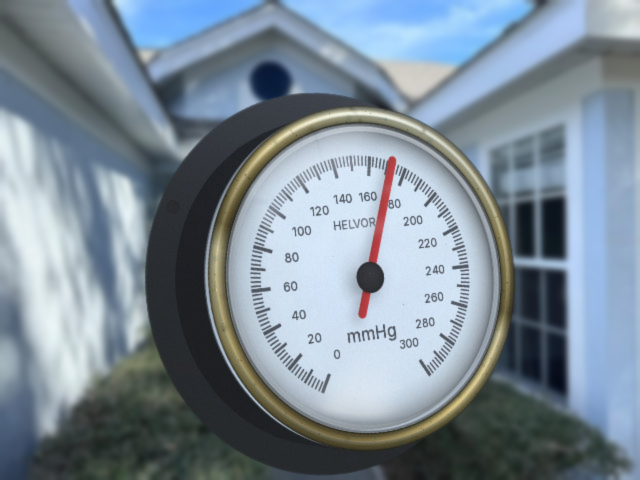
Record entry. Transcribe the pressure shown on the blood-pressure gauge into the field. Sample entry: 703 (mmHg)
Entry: 170 (mmHg)
